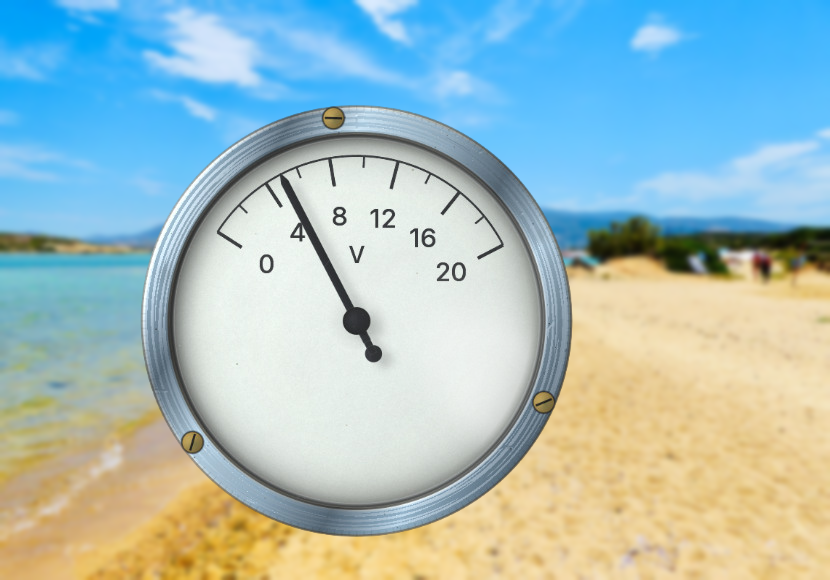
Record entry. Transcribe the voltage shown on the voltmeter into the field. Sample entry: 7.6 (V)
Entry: 5 (V)
